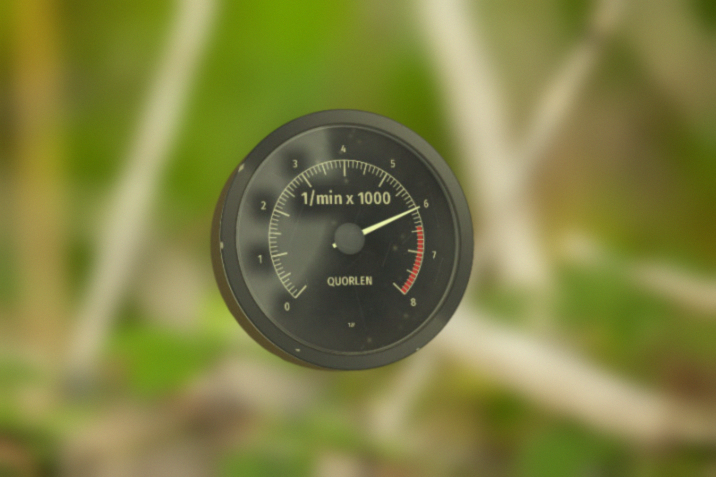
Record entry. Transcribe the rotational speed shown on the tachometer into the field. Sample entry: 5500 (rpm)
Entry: 6000 (rpm)
